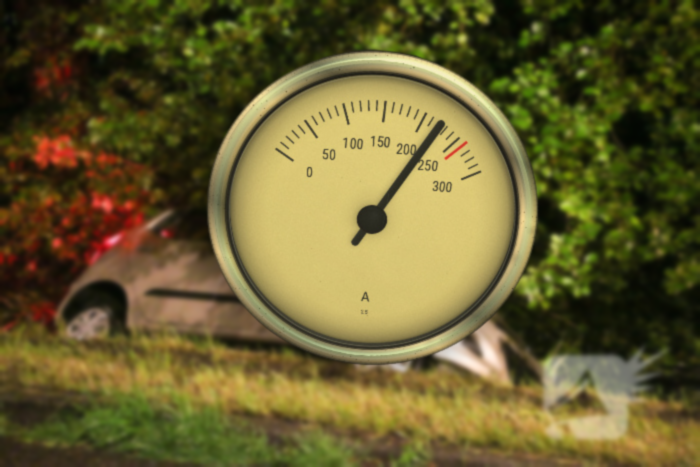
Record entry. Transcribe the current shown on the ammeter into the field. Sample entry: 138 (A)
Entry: 220 (A)
